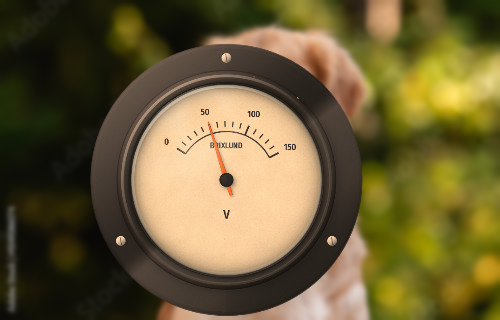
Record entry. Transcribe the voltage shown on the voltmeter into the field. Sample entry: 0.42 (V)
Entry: 50 (V)
